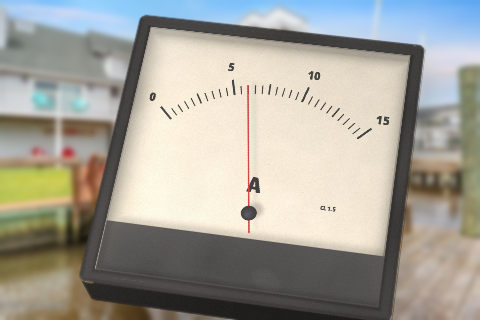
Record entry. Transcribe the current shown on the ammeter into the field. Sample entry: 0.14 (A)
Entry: 6 (A)
